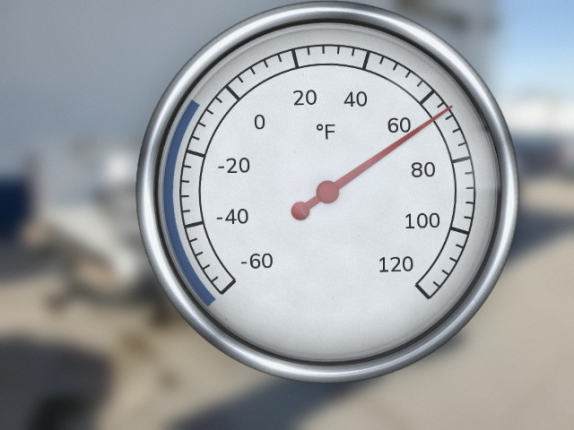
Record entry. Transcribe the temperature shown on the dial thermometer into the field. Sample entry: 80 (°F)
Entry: 66 (°F)
